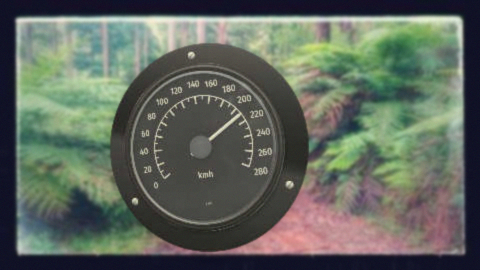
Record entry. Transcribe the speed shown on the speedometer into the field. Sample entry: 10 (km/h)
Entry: 210 (km/h)
